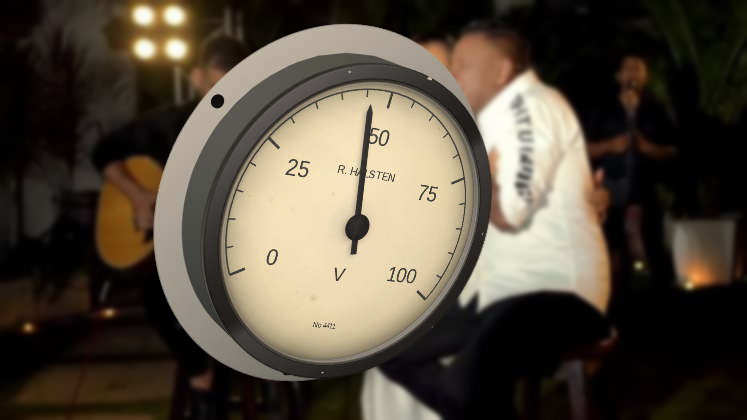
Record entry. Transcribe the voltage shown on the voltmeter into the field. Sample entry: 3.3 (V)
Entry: 45 (V)
